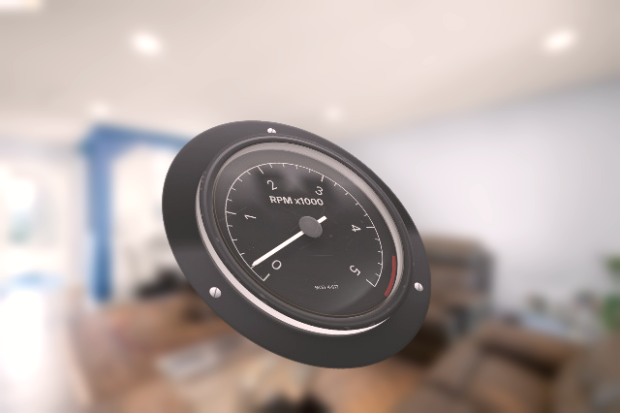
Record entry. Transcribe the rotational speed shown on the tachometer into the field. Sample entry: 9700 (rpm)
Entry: 200 (rpm)
